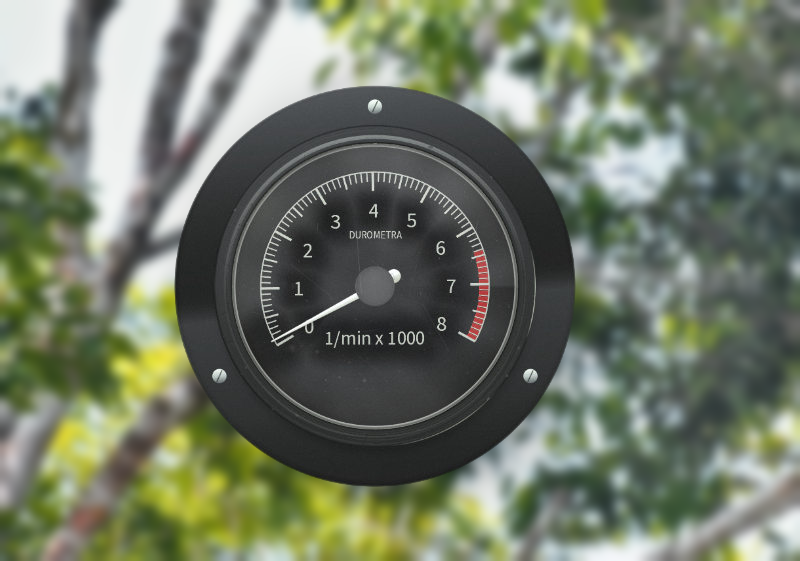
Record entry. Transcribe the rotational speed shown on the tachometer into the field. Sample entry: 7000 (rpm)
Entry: 100 (rpm)
